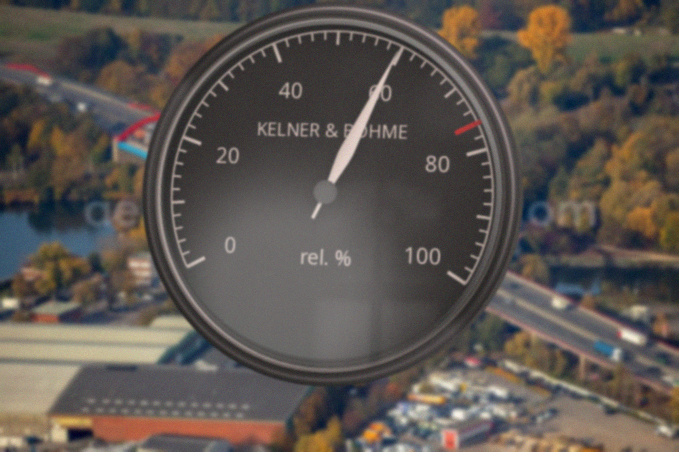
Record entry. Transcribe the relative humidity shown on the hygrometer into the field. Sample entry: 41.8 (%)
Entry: 60 (%)
